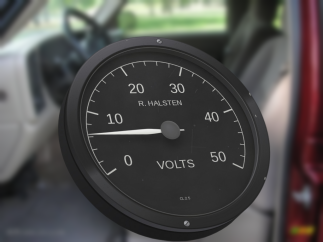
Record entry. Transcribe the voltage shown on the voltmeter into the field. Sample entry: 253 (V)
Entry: 6 (V)
